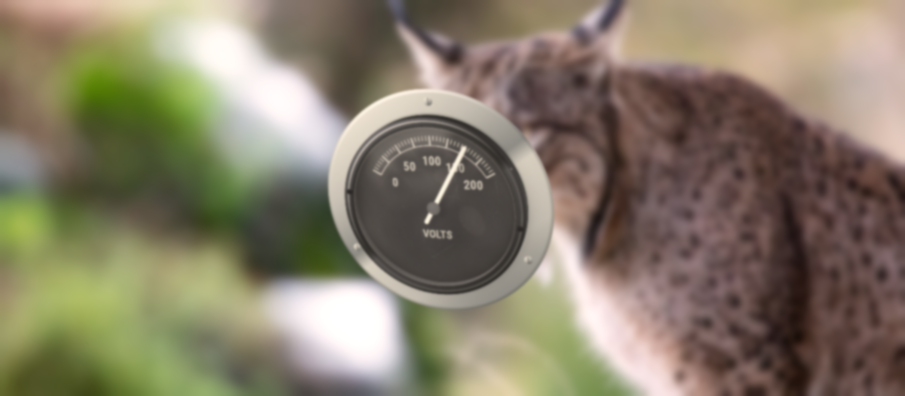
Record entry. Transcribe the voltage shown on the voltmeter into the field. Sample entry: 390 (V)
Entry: 150 (V)
